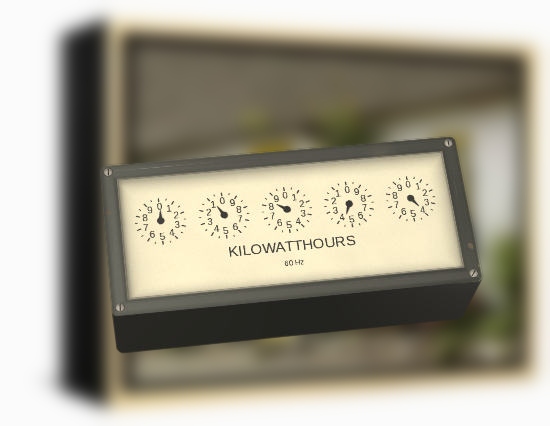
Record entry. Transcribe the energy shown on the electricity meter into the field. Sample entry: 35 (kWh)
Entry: 844 (kWh)
